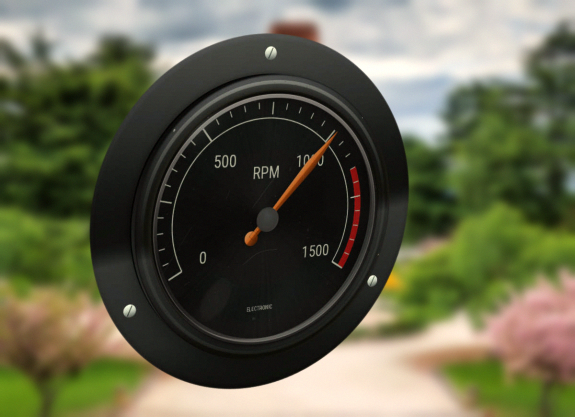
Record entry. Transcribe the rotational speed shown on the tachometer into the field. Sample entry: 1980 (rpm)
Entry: 1000 (rpm)
